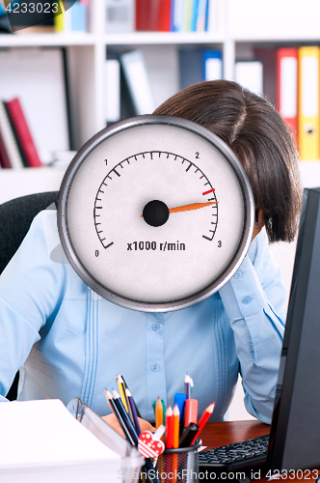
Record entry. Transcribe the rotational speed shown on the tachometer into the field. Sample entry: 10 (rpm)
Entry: 2550 (rpm)
